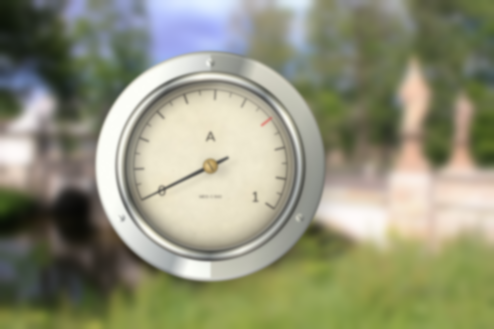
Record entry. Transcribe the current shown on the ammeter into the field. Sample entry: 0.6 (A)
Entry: 0 (A)
